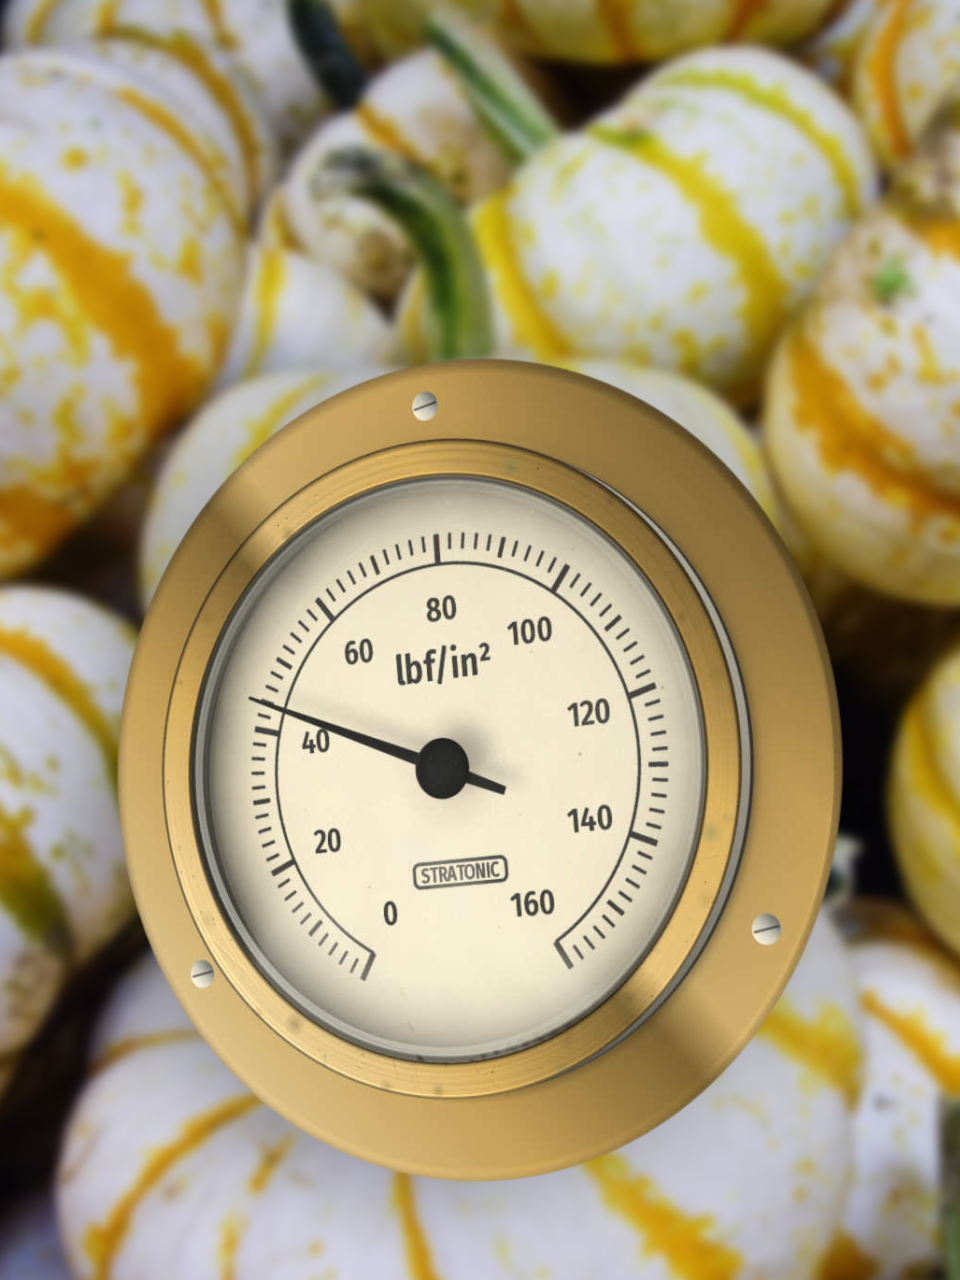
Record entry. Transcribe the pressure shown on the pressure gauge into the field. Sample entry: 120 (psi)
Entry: 44 (psi)
